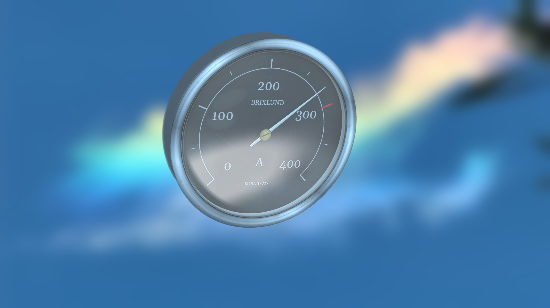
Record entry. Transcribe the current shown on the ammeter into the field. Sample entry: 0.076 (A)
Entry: 275 (A)
